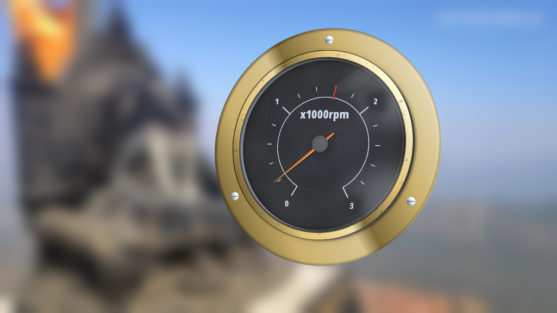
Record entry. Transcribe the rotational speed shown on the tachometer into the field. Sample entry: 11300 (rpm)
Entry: 200 (rpm)
